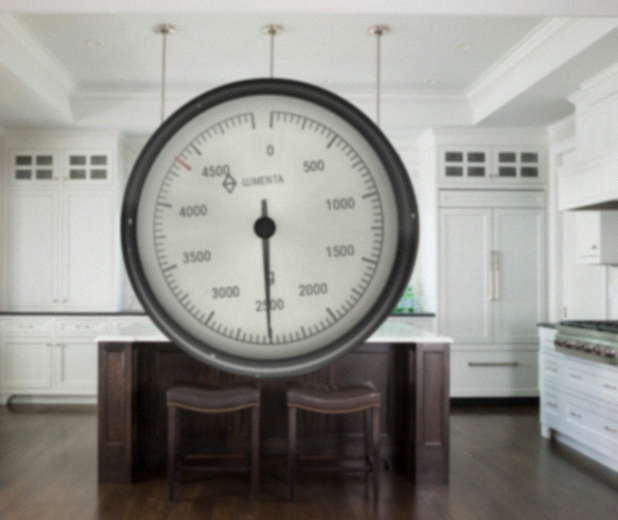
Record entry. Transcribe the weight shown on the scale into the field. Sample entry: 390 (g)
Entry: 2500 (g)
